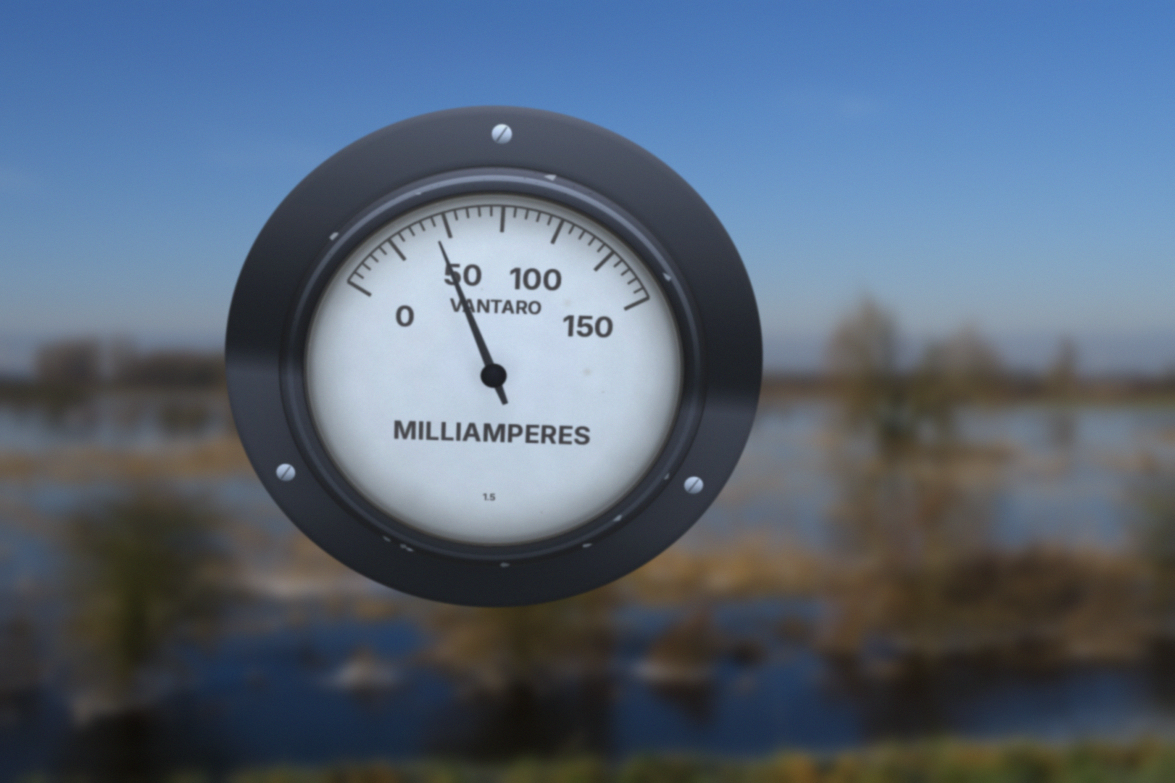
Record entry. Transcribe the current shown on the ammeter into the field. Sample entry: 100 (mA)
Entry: 45 (mA)
